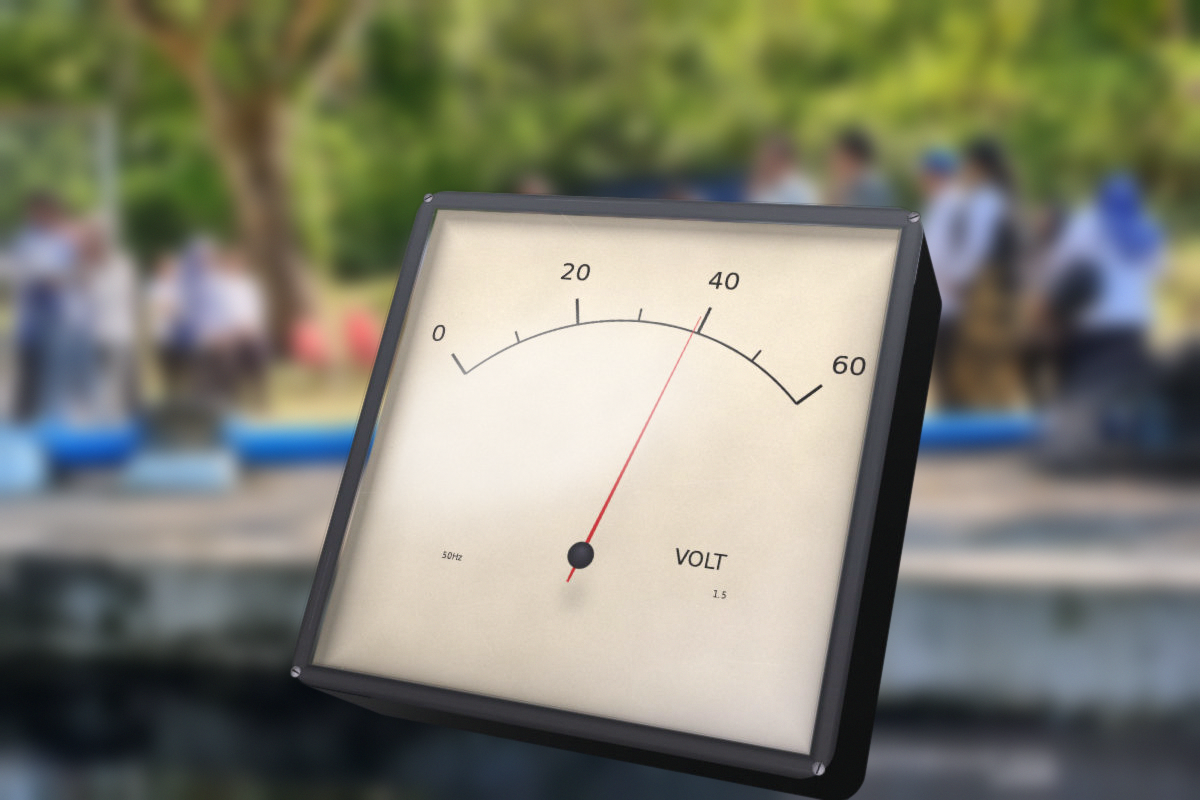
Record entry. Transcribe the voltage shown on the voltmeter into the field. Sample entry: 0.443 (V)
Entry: 40 (V)
